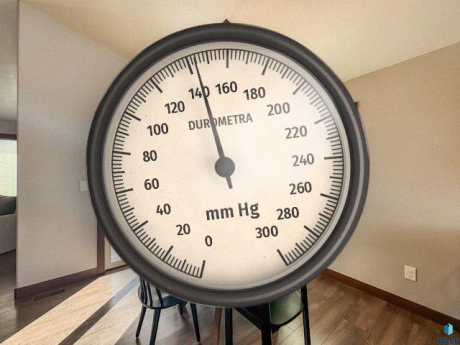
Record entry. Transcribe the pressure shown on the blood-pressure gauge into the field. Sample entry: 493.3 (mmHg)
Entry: 144 (mmHg)
